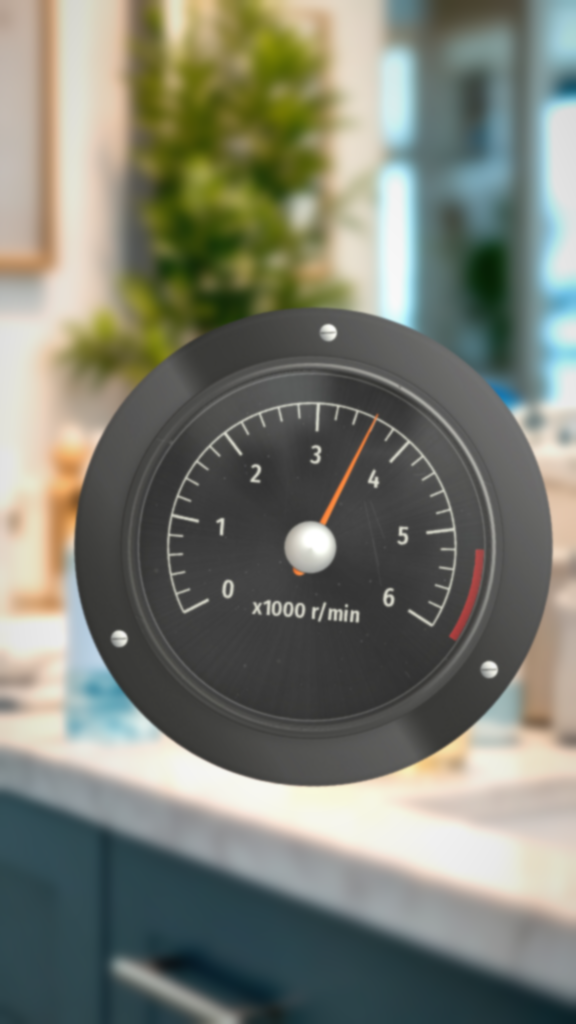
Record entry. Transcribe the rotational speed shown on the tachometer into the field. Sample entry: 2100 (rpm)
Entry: 3600 (rpm)
